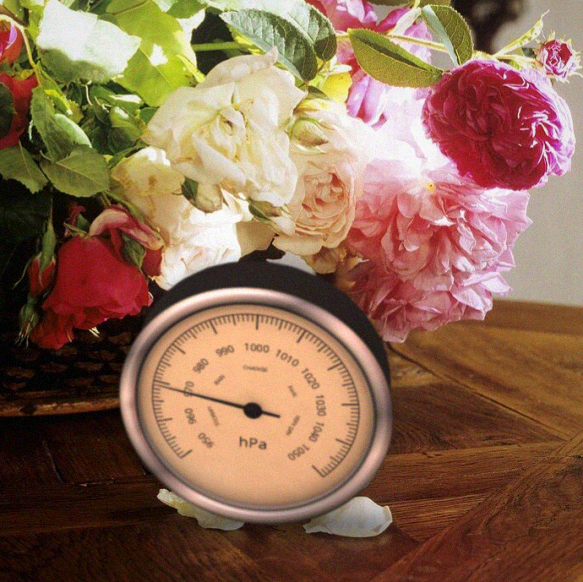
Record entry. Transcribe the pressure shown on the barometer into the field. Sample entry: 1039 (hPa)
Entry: 970 (hPa)
